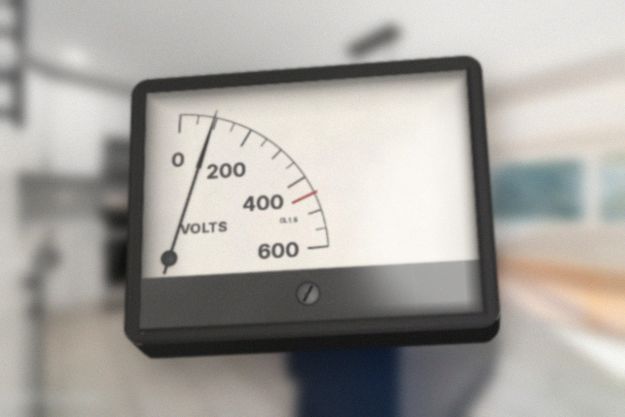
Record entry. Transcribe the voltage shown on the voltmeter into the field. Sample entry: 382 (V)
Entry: 100 (V)
